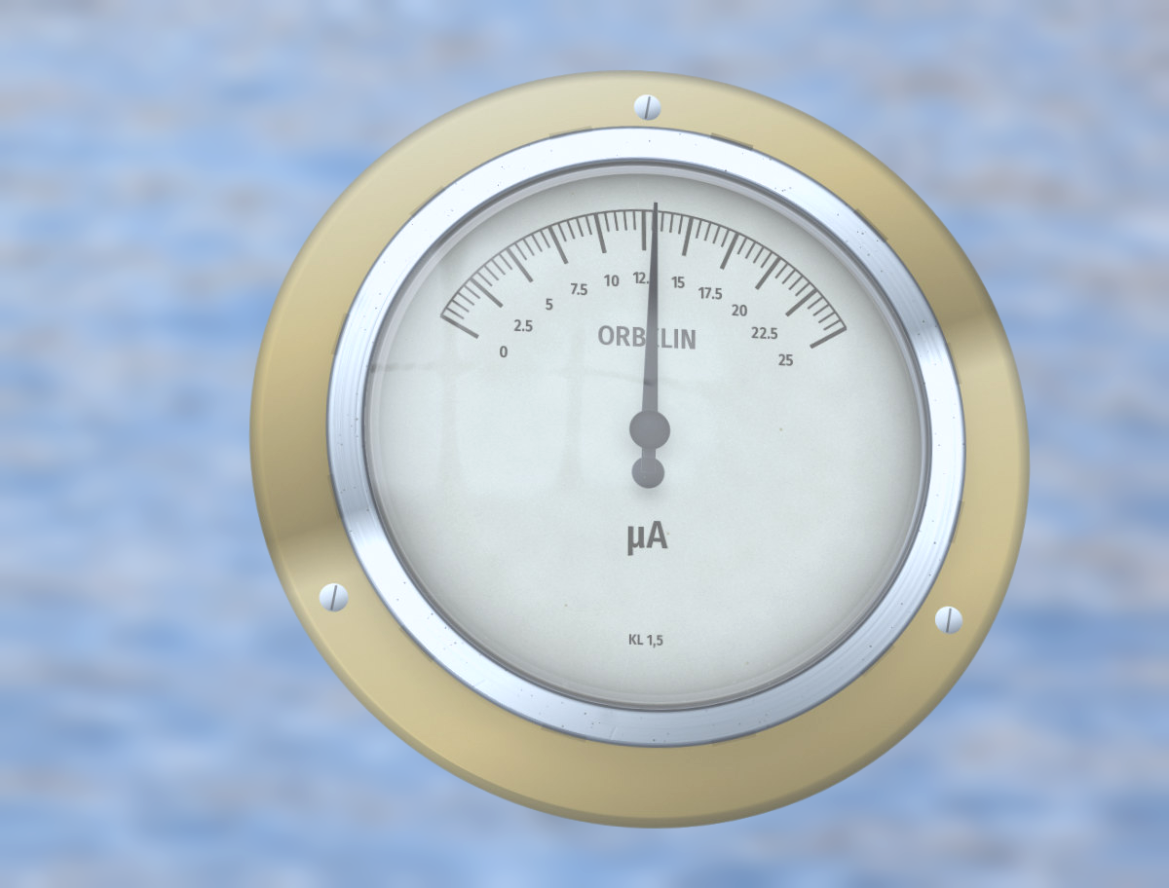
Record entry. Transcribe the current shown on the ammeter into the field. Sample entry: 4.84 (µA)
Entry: 13 (µA)
